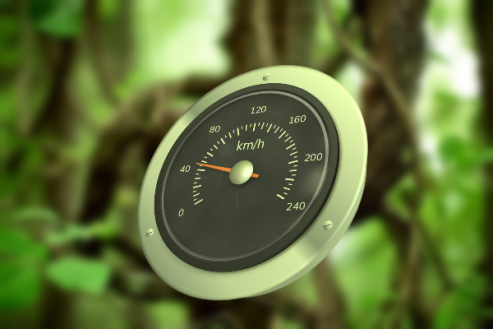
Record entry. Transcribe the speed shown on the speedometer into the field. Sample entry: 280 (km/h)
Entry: 45 (km/h)
